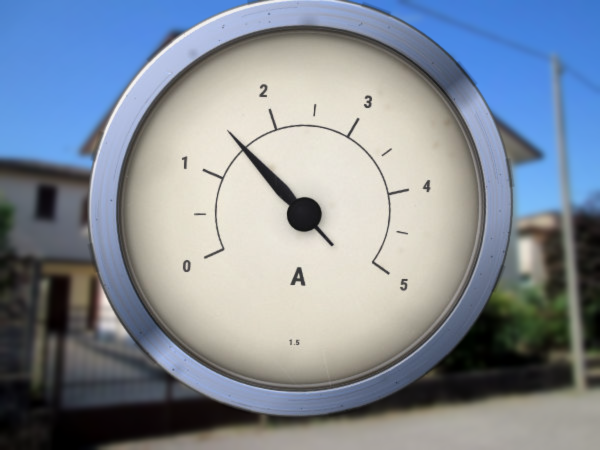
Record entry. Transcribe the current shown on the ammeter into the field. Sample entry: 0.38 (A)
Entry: 1.5 (A)
